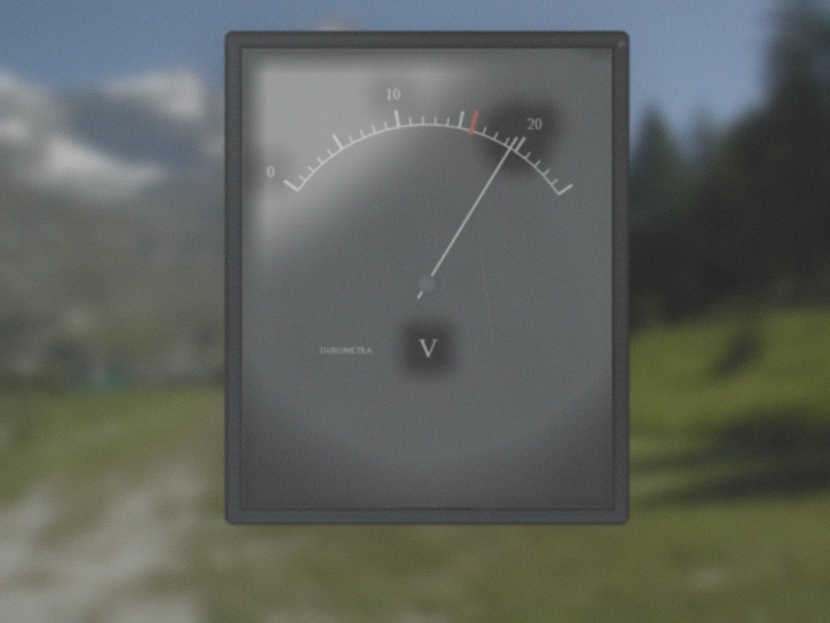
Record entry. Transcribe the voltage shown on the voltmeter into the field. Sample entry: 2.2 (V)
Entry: 19.5 (V)
